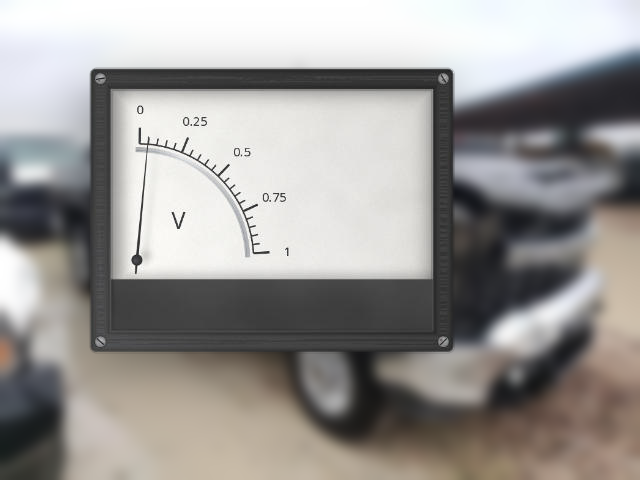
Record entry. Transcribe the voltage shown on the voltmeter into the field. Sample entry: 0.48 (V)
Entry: 0.05 (V)
